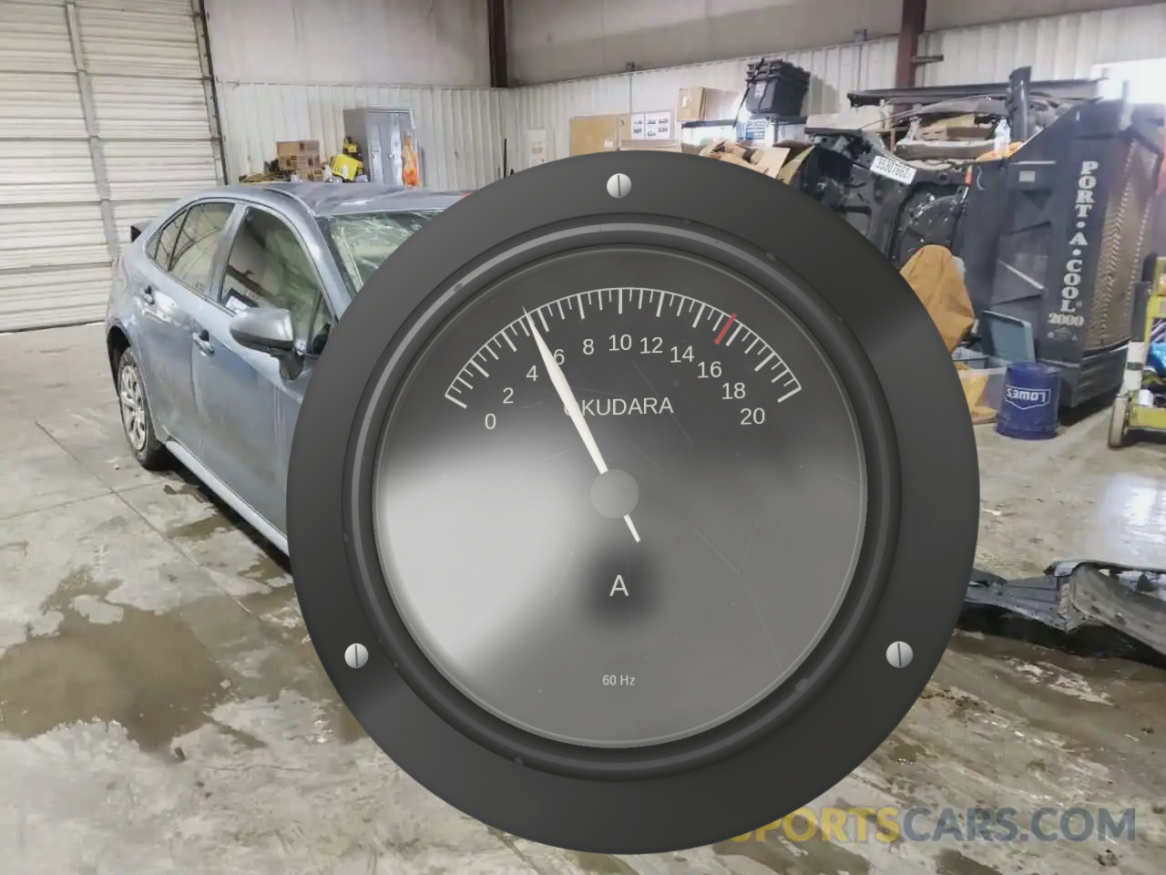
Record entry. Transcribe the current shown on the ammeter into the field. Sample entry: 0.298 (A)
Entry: 5.5 (A)
